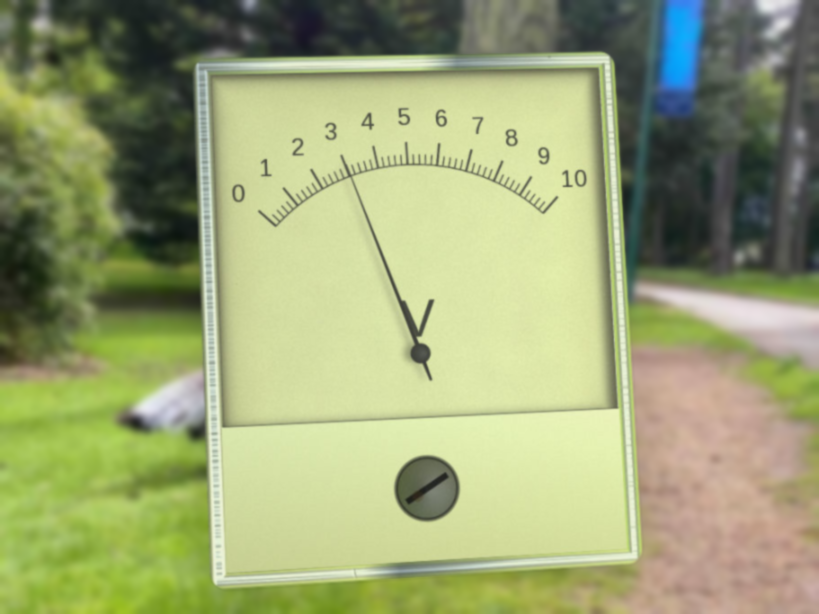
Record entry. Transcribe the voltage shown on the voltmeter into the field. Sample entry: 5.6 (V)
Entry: 3 (V)
